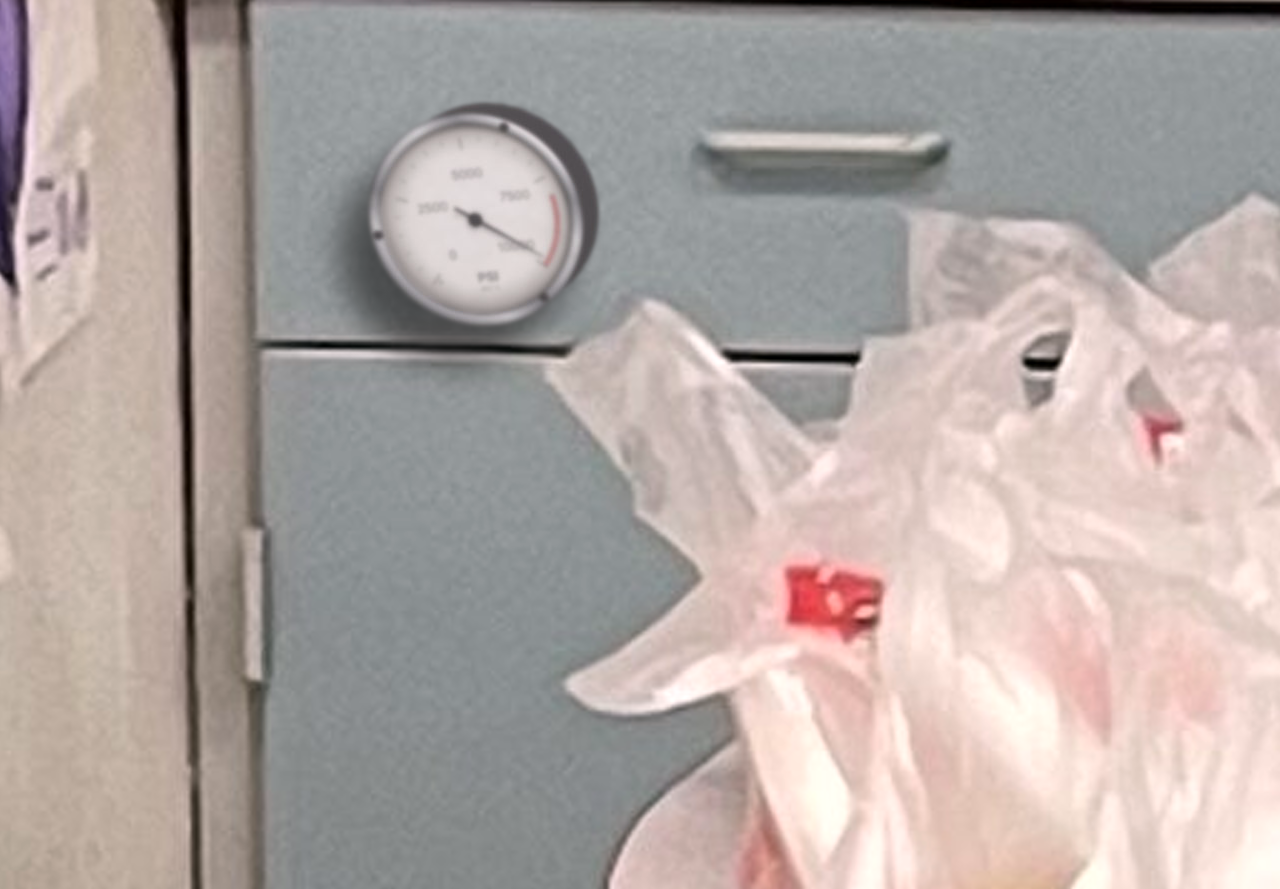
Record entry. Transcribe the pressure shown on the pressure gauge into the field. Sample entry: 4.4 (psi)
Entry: 9750 (psi)
